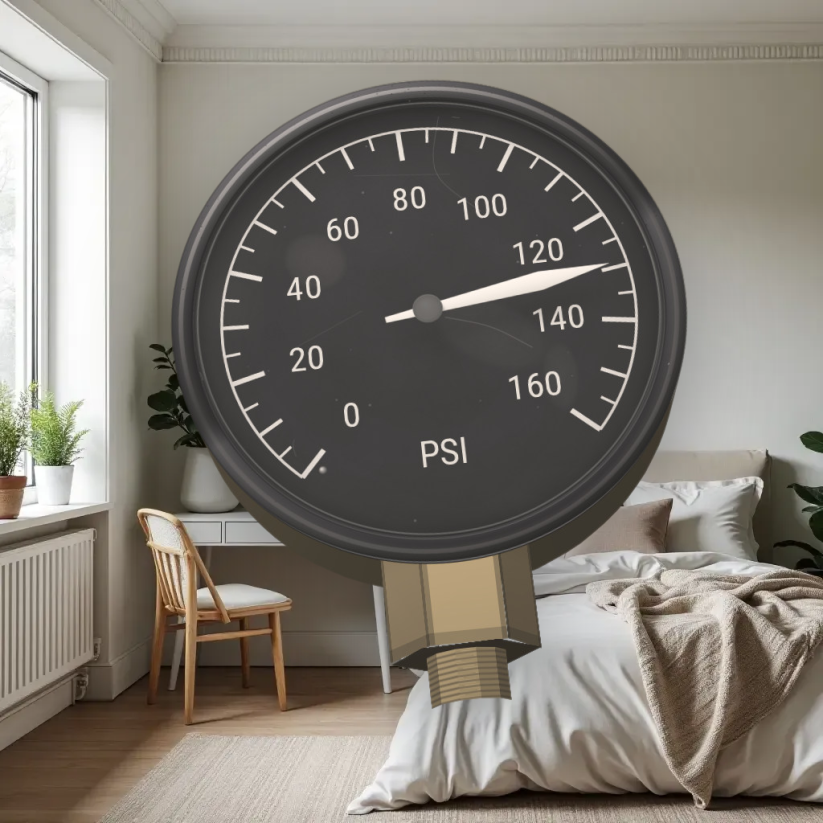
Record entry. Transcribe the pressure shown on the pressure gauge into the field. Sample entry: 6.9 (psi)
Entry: 130 (psi)
